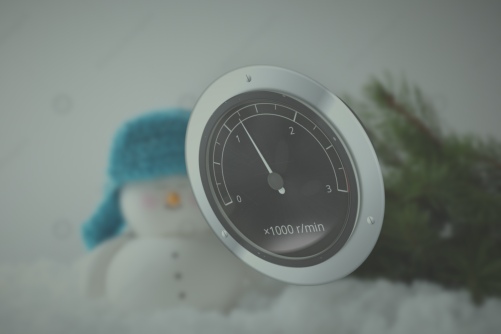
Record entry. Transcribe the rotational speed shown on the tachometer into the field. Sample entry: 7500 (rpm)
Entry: 1250 (rpm)
